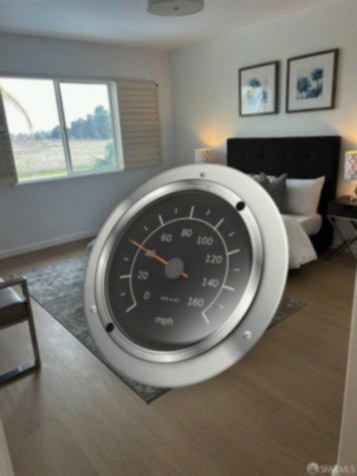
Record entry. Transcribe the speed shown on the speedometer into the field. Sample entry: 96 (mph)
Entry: 40 (mph)
